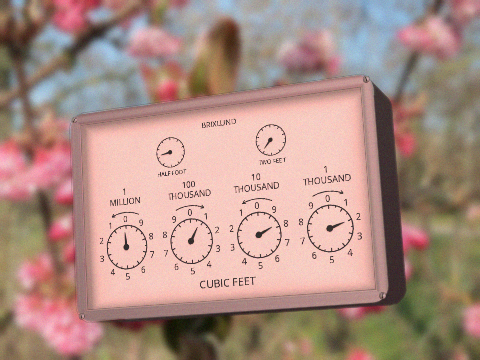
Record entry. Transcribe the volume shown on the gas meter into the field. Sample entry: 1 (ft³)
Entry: 8200 (ft³)
